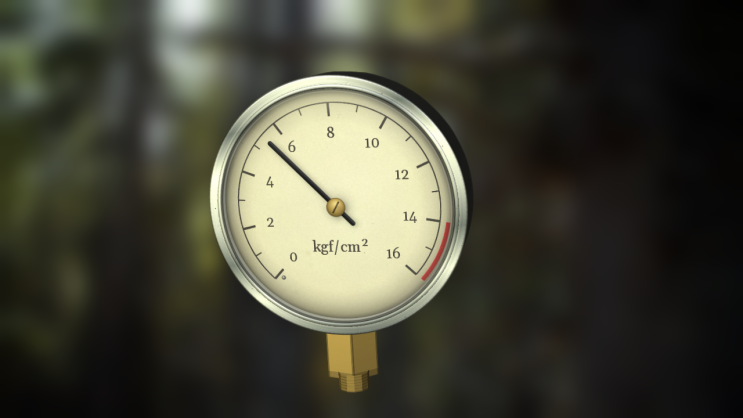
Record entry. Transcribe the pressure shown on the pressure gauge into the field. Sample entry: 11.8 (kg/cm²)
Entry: 5.5 (kg/cm²)
